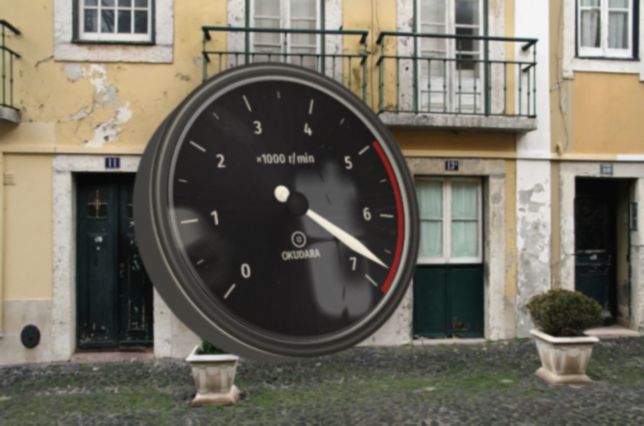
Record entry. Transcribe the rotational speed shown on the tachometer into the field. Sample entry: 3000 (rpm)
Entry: 6750 (rpm)
